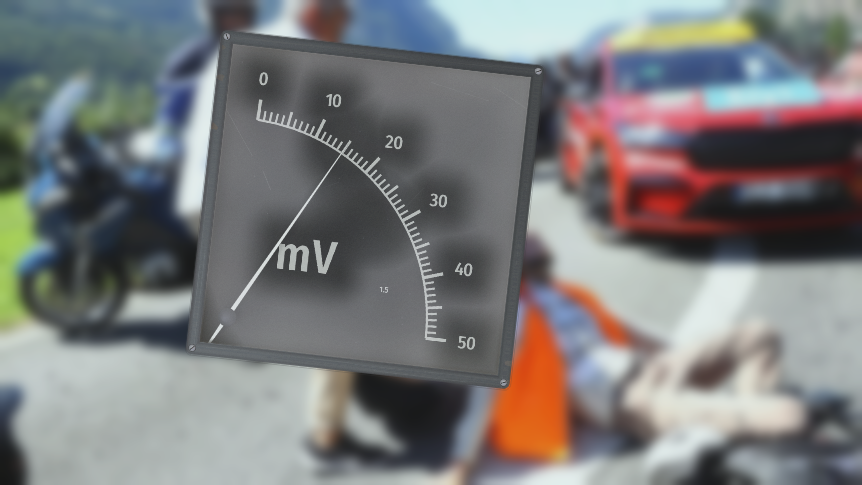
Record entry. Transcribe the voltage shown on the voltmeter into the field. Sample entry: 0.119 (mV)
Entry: 15 (mV)
